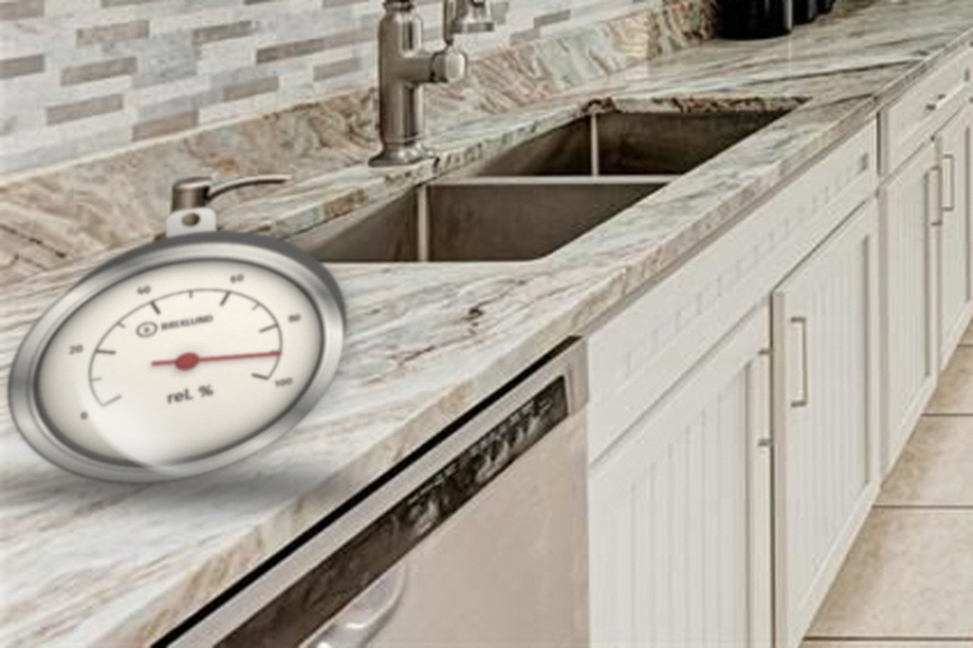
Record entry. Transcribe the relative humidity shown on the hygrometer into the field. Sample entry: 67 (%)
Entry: 90 (%)
